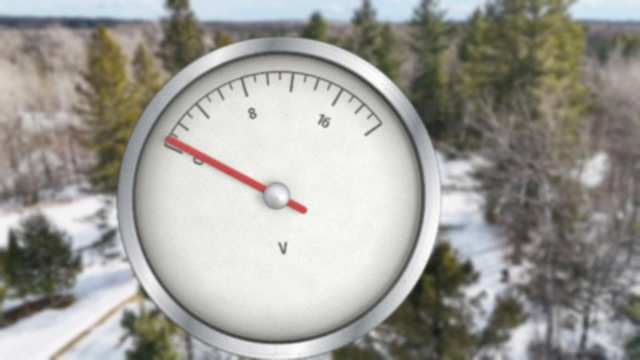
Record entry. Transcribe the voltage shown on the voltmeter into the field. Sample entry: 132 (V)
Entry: 0.5 (V)
